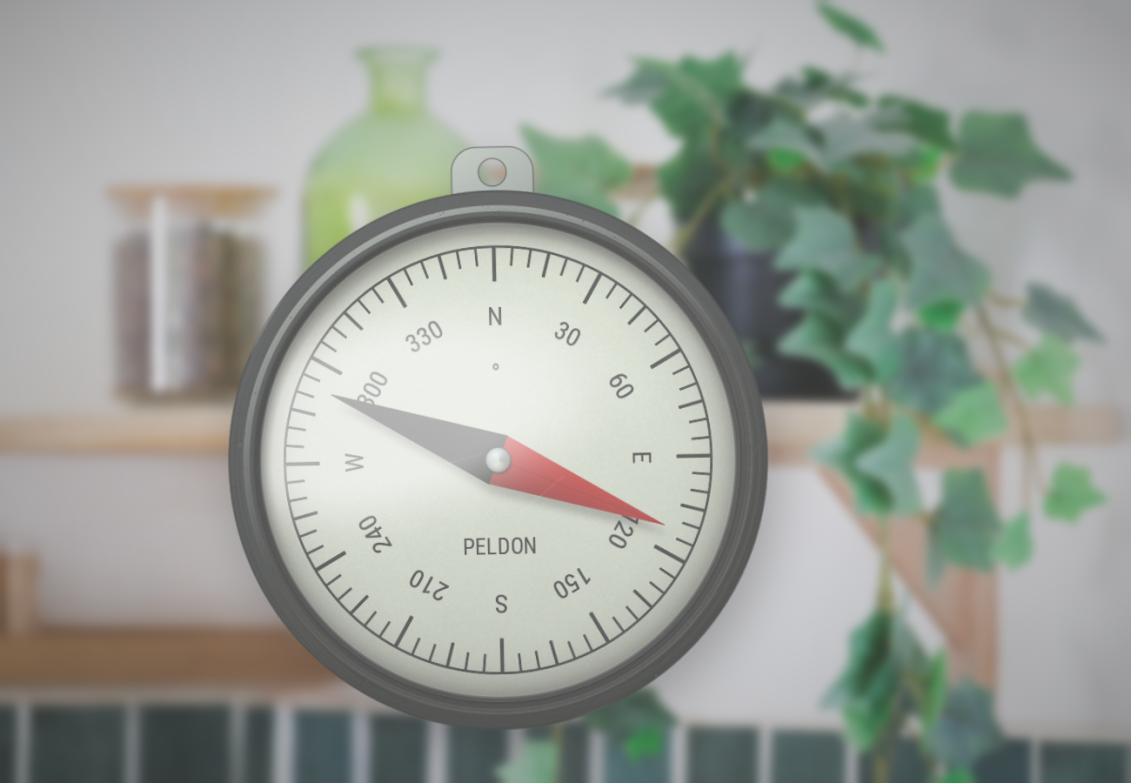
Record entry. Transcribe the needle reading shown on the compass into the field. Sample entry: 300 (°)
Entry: 112.5 (°)
